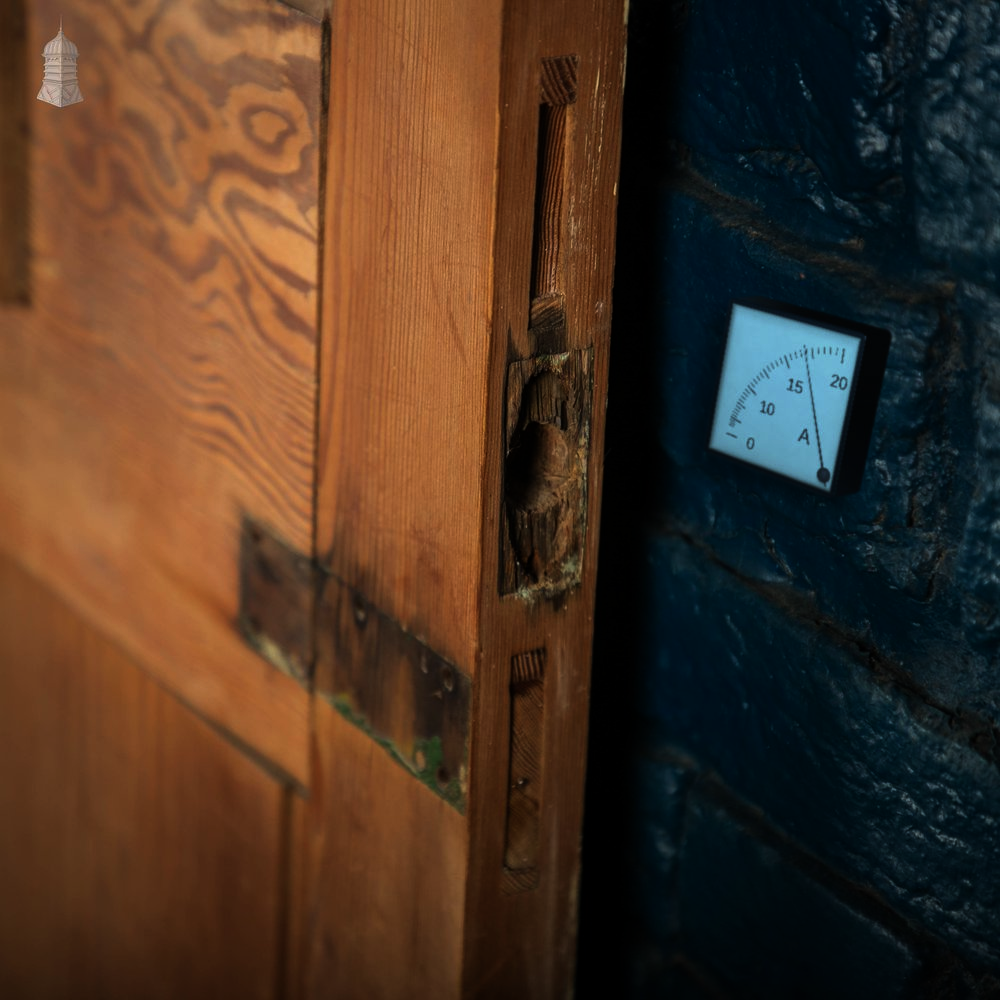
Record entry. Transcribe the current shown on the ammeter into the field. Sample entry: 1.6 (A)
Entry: 17 (A)
